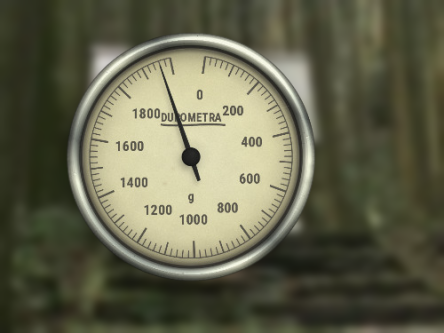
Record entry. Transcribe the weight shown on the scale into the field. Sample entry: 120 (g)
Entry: 1960 (g)
